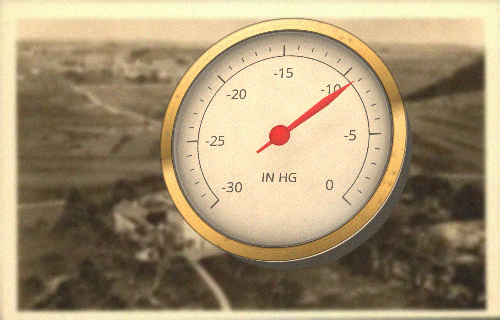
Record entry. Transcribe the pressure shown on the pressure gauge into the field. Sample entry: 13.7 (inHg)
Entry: -9 (inHg)
